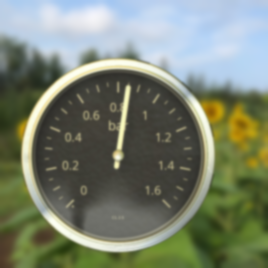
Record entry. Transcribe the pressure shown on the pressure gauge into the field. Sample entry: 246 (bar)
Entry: 0.85 (bar)
